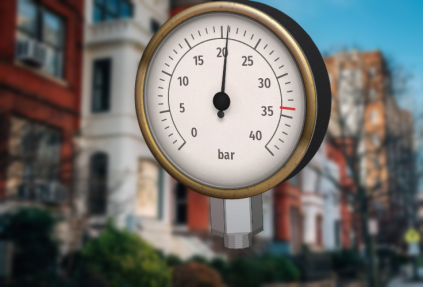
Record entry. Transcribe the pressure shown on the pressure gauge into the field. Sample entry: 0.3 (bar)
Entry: 21 (bar)
